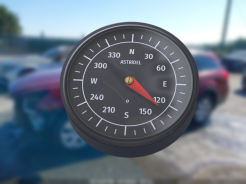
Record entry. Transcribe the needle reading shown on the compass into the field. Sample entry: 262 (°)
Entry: 130 (°)
